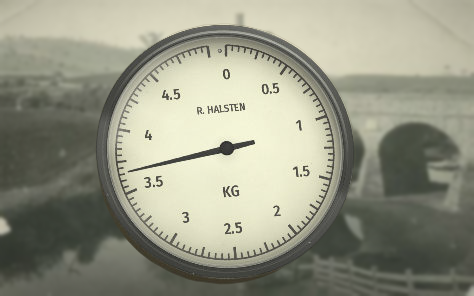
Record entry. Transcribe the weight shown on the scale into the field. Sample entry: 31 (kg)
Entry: 3.65 (kg)
